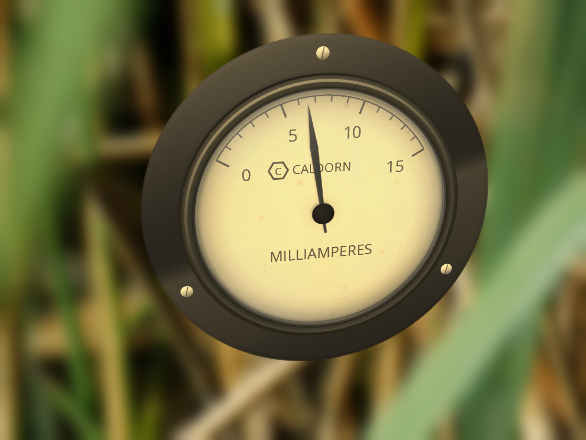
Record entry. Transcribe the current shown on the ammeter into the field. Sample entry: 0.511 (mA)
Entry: 6.5 (mA)
